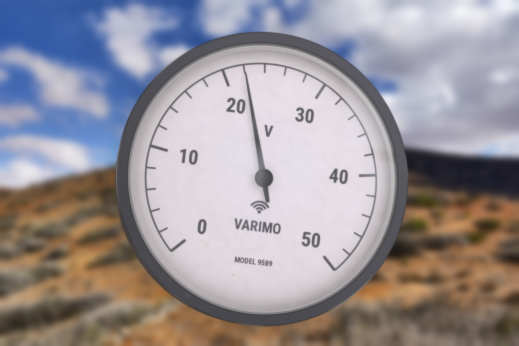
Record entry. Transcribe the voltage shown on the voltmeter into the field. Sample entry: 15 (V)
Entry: 22 (V)
